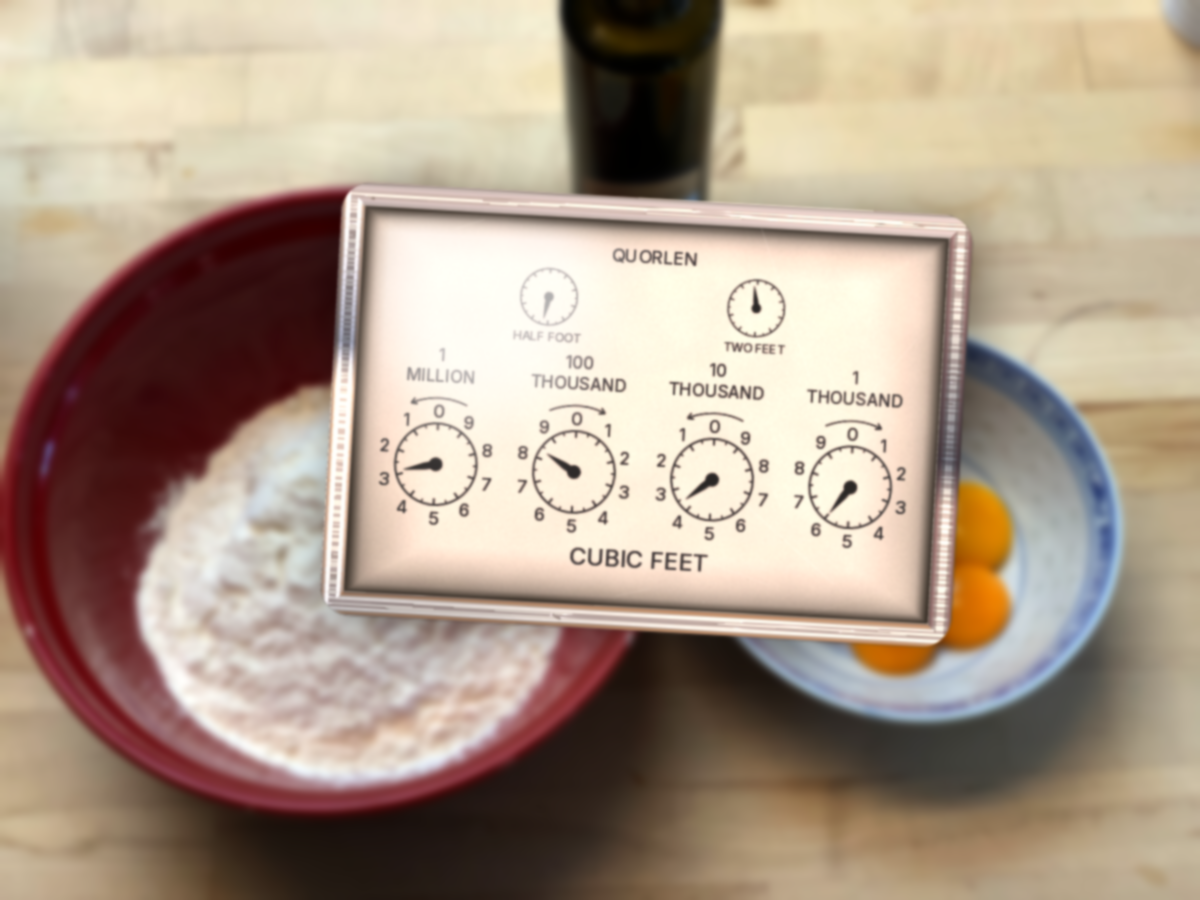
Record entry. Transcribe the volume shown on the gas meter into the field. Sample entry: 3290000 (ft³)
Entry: 283600 (ft³)
